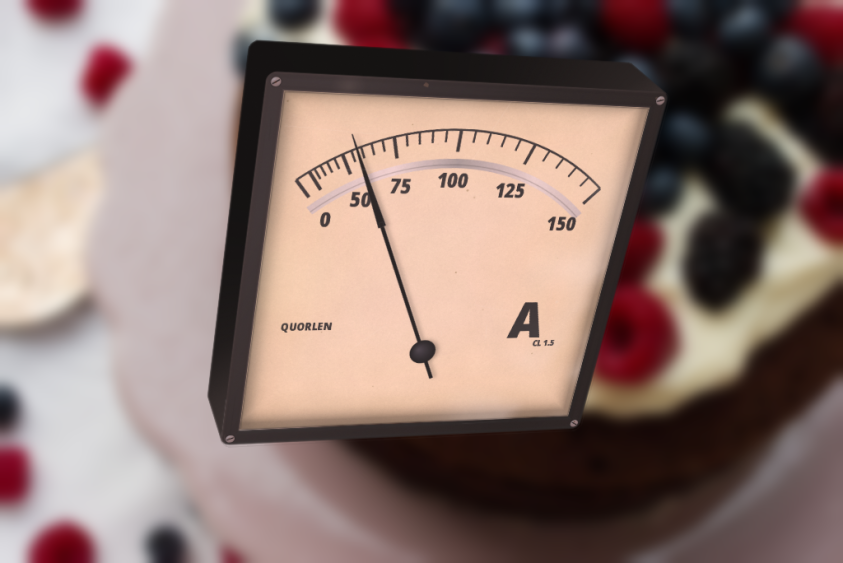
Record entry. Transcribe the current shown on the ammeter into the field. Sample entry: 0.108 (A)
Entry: 57.5 (A)
